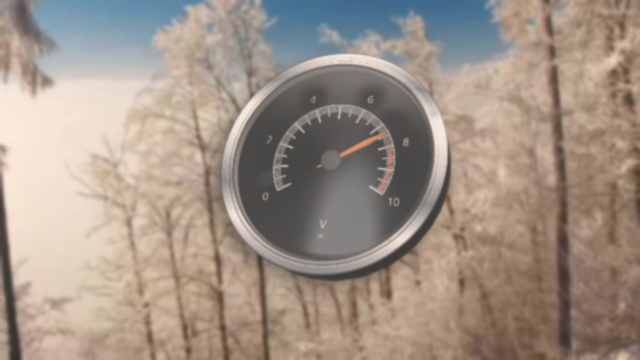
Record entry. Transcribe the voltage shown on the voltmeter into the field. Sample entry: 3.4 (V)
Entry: 7.5 (V)
